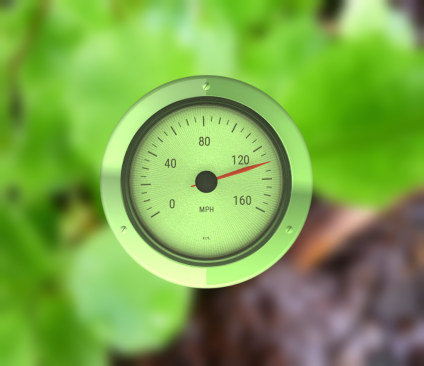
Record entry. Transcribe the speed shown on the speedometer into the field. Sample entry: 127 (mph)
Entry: 130 (mph)
